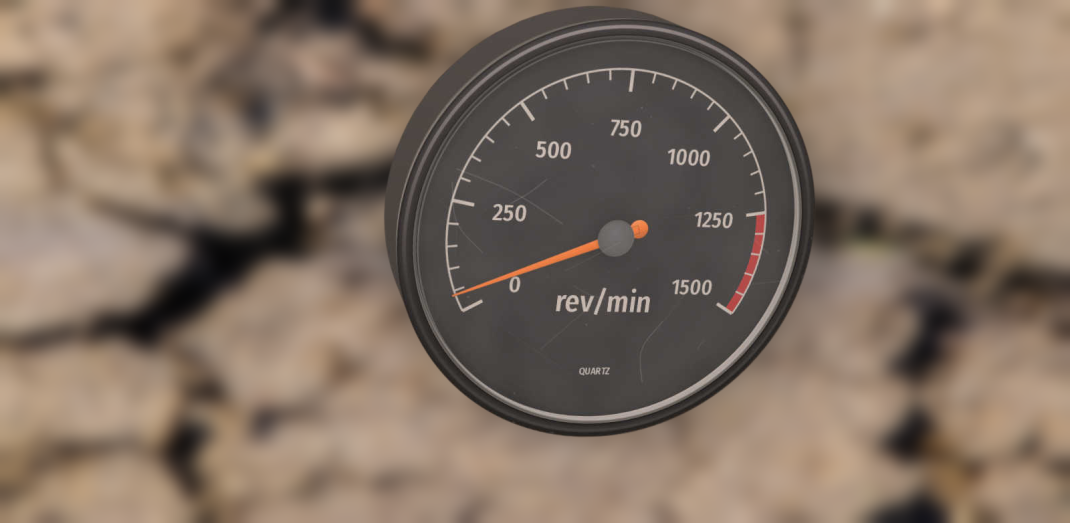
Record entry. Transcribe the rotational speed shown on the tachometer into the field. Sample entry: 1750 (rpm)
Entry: 50 (rpm)
